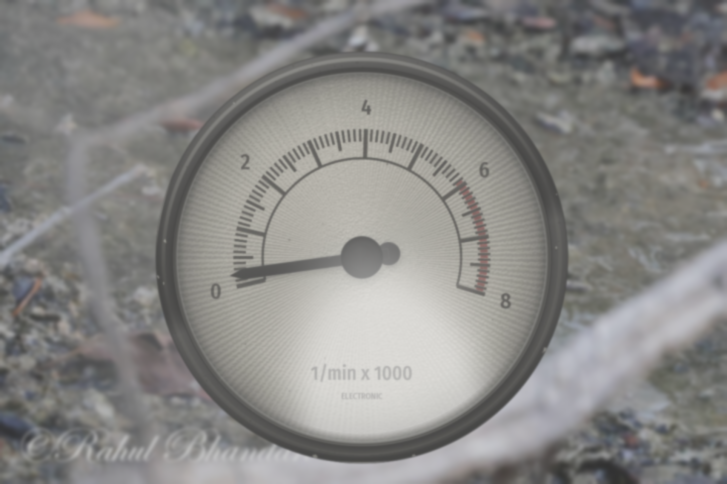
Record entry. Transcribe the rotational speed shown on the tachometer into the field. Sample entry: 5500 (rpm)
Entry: 200 (rpm)
